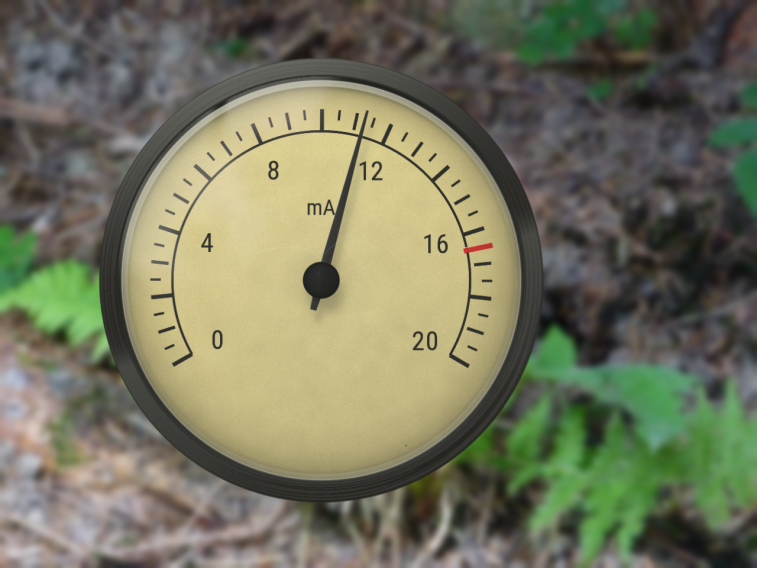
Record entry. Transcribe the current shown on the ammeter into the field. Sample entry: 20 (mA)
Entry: 11.25 (mA)
